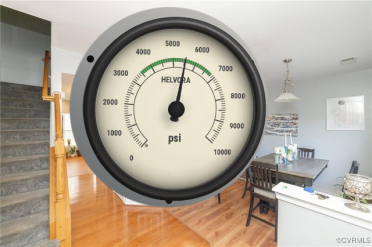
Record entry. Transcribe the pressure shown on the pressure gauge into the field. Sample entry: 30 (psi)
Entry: 5500 (psi)
